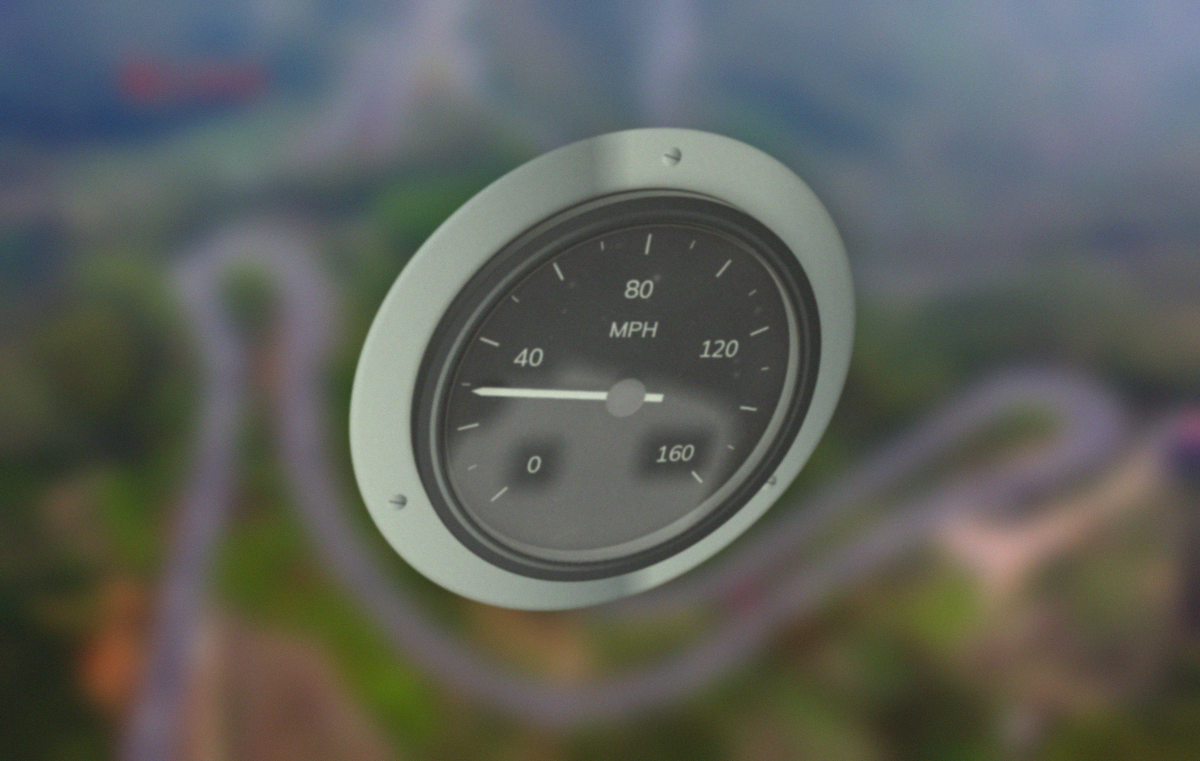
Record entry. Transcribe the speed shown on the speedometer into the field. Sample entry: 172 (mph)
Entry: 30 (mph)
